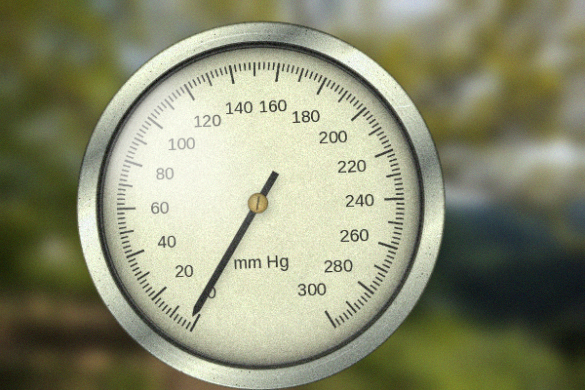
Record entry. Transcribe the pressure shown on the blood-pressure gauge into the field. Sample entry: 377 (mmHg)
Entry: 2 (mmHg)
